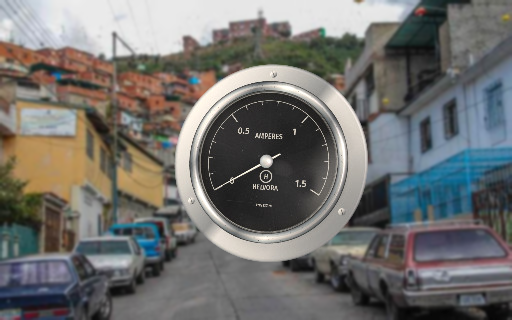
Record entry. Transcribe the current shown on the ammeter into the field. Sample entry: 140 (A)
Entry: 0 (A)
